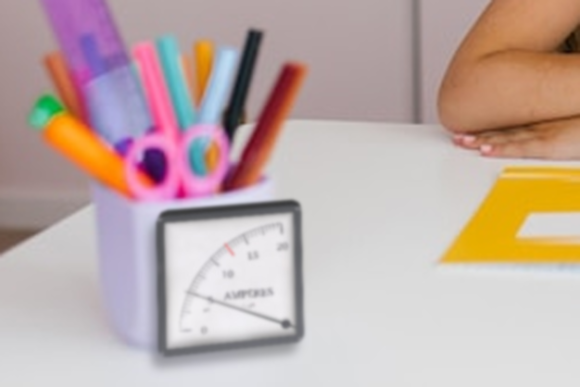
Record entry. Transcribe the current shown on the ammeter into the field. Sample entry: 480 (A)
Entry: 5 (A)
